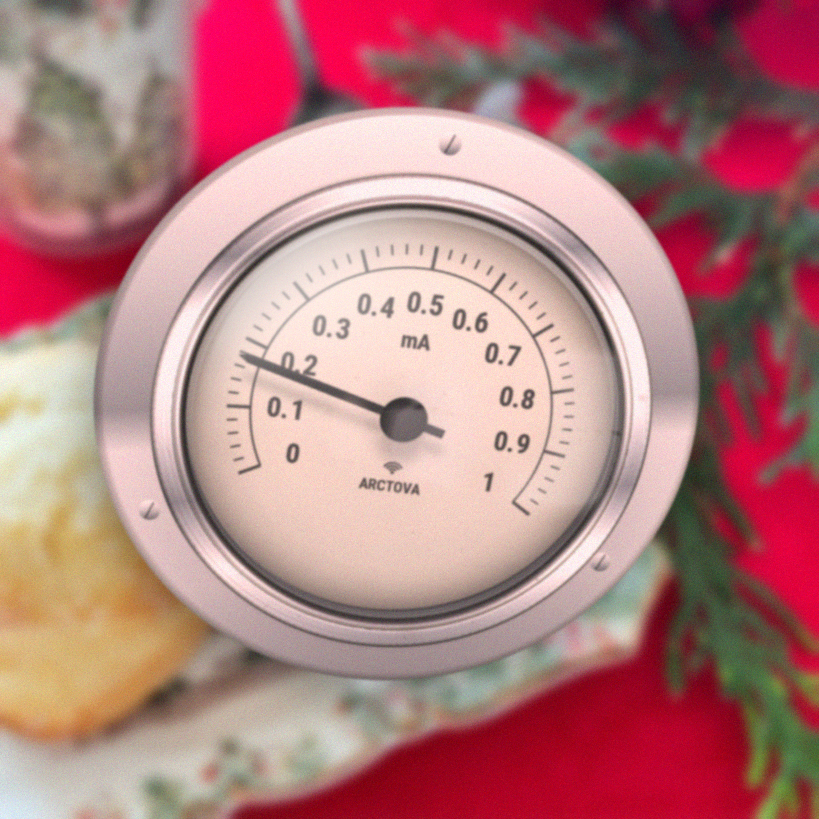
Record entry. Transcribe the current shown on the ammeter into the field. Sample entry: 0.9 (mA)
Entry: 0.18 (mA)
